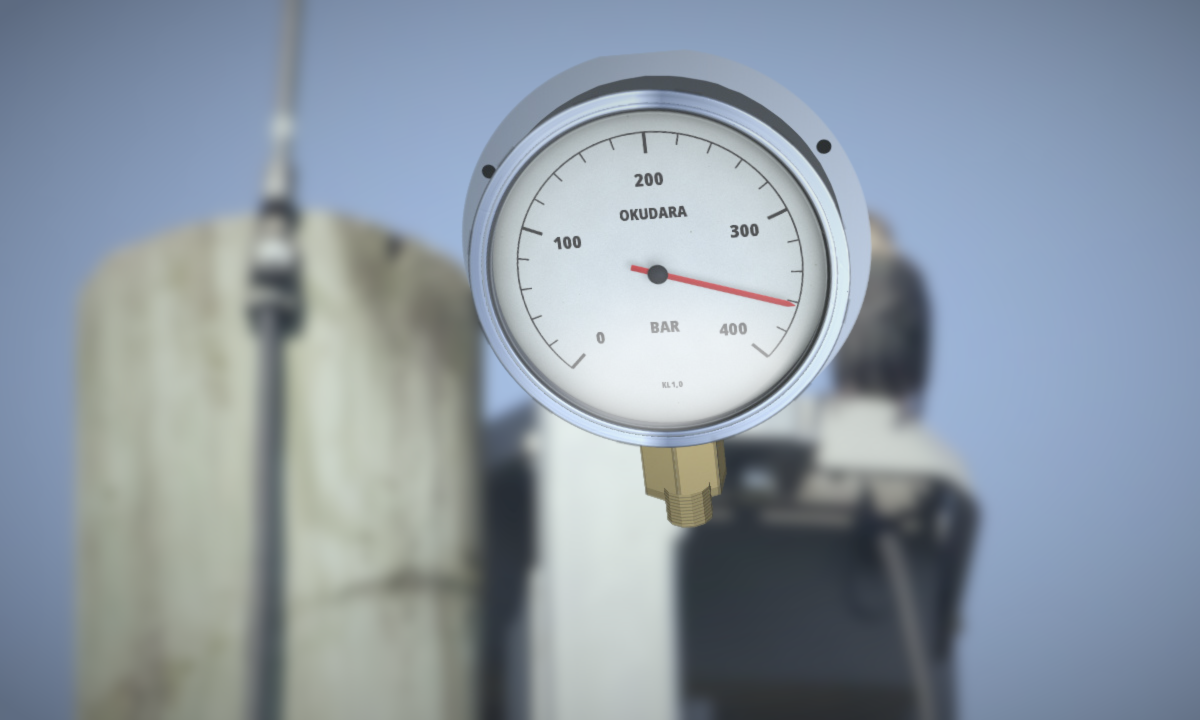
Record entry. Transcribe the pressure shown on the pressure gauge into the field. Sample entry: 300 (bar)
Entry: 360 (bar)
